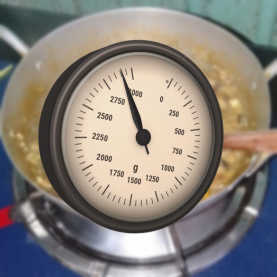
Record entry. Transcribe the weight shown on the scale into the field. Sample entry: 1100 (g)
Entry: 2900 (g)
